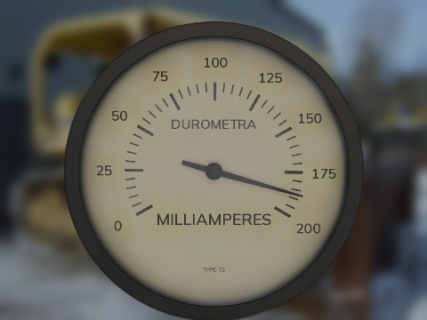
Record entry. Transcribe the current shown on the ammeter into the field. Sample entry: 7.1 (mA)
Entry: 187.5 (mA)
